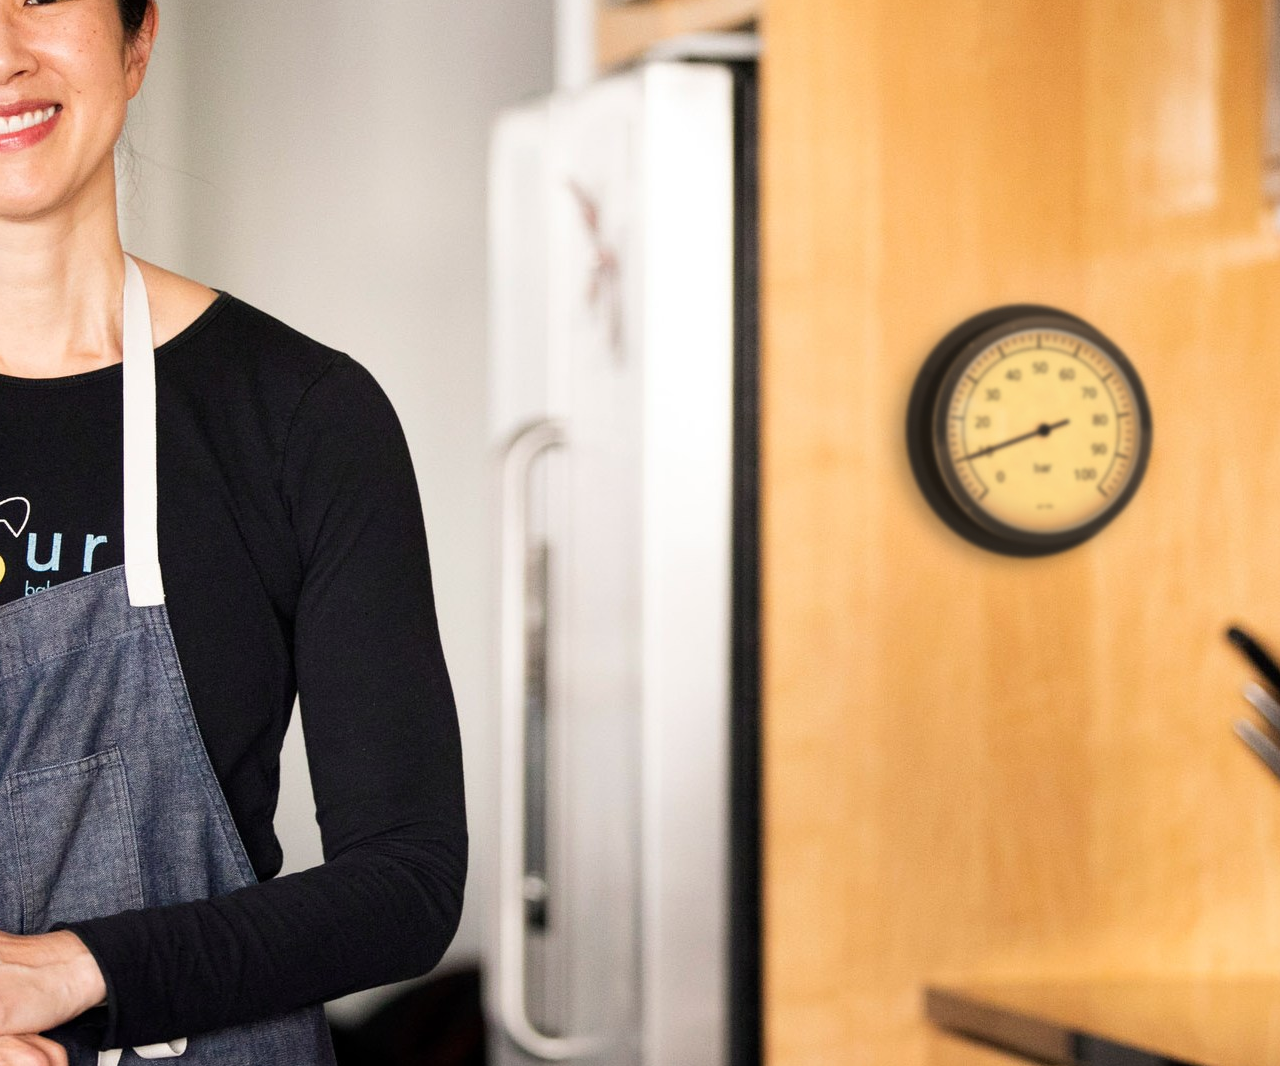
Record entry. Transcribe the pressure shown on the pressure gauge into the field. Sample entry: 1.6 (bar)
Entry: 10 (bar)
